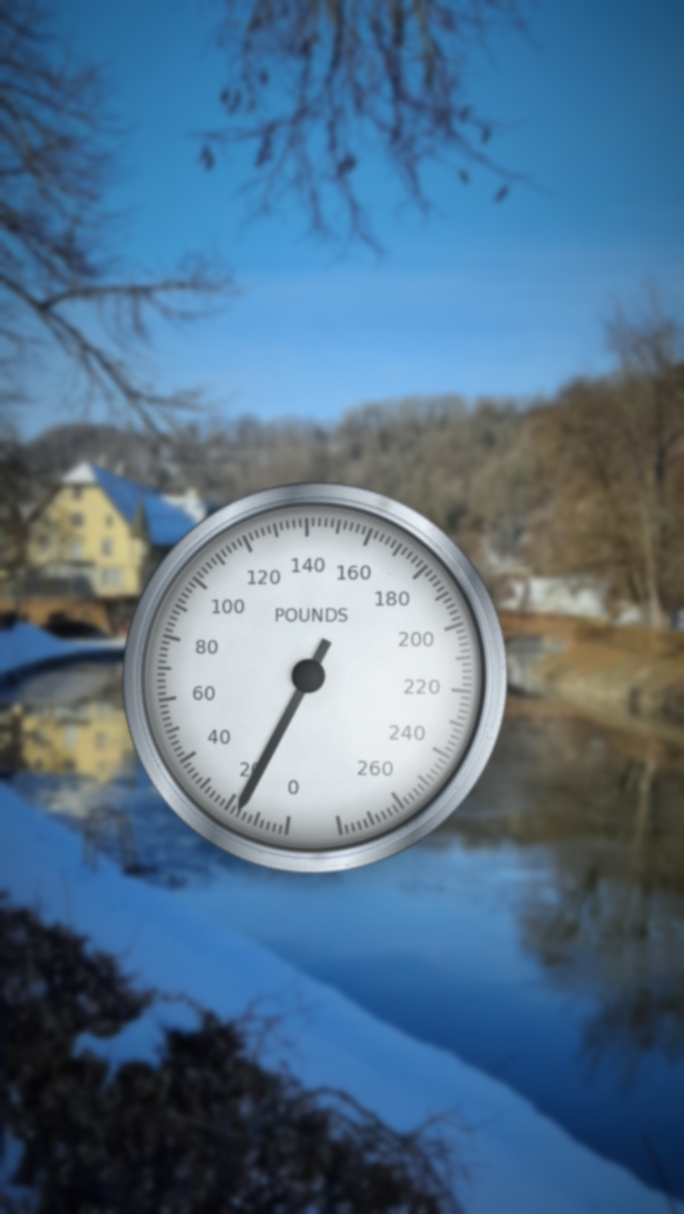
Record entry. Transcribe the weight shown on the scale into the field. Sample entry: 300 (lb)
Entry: 16 (lb)
